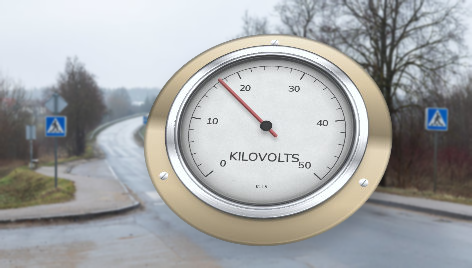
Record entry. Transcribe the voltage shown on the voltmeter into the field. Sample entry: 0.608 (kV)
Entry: 17 (kV)
